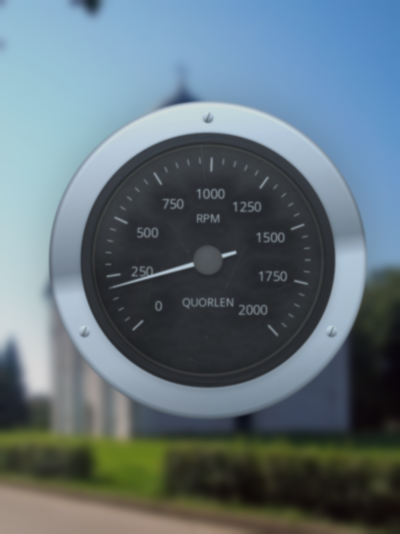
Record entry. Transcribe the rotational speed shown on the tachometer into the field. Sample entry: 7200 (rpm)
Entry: 200 (rpm)
